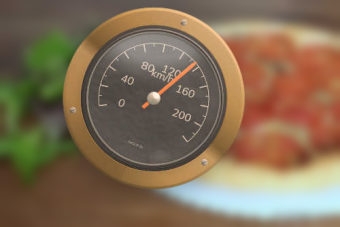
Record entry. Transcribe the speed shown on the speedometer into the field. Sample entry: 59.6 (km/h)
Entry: 135 (km/h)
